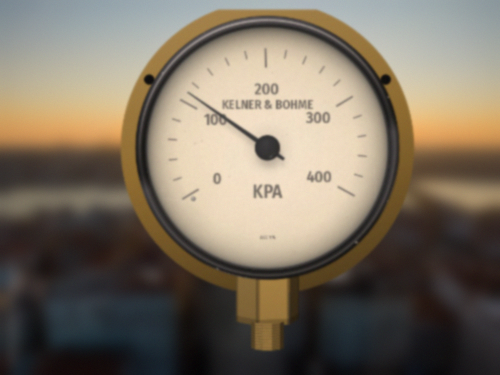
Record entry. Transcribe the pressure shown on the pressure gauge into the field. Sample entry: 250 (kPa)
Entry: 110 (kPa)
